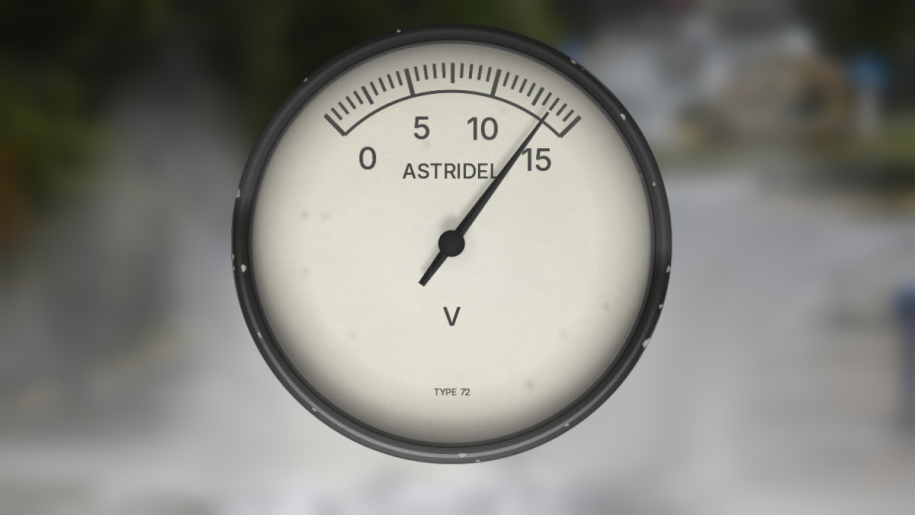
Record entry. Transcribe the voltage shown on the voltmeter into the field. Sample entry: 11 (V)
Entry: 13.5 (V)
